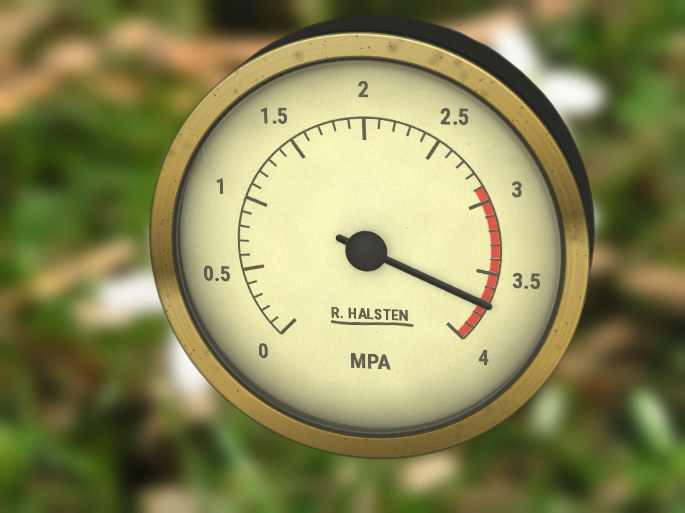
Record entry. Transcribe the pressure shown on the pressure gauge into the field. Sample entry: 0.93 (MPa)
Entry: 3.7 (MPa)
